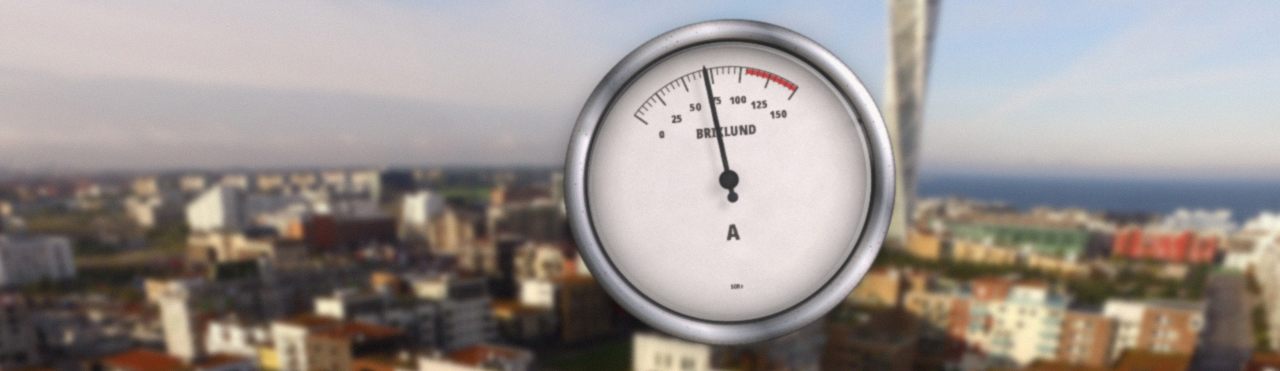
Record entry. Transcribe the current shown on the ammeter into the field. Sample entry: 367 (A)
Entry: 70 (A)
